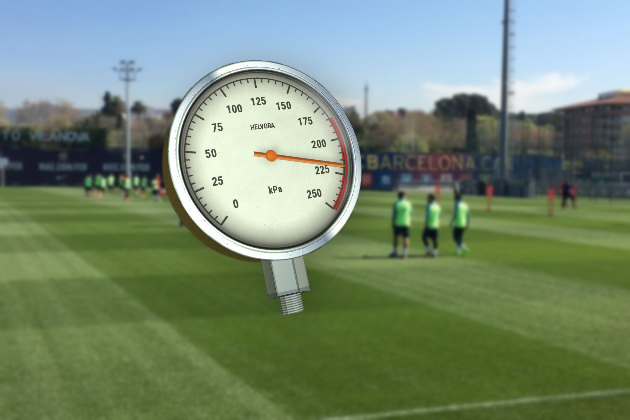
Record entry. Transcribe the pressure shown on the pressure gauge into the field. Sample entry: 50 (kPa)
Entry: 220 (kPa)
